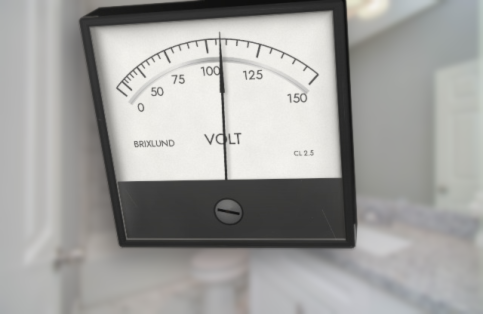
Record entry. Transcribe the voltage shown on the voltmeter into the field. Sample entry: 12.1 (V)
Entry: 107.5 (V)
